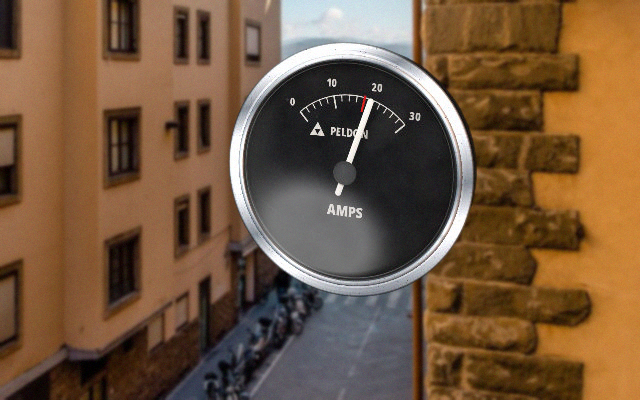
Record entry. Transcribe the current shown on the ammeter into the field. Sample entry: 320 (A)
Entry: 20 (A)
